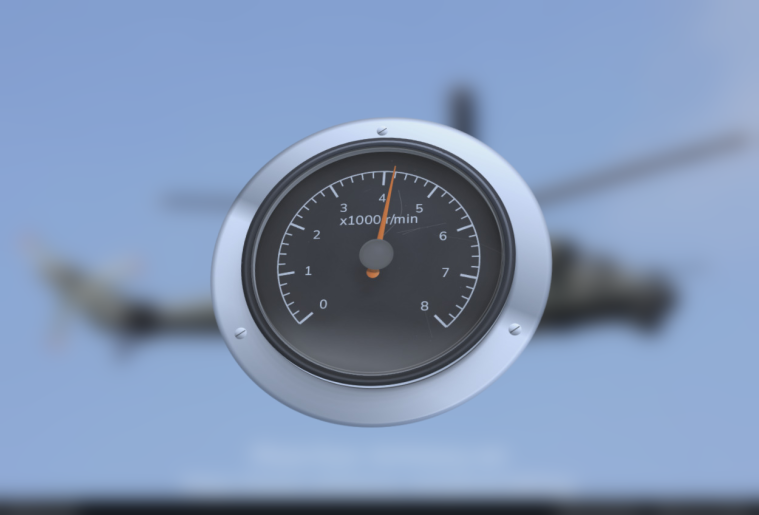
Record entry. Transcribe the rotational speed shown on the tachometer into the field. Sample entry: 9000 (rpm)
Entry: 4200 (rpm)
